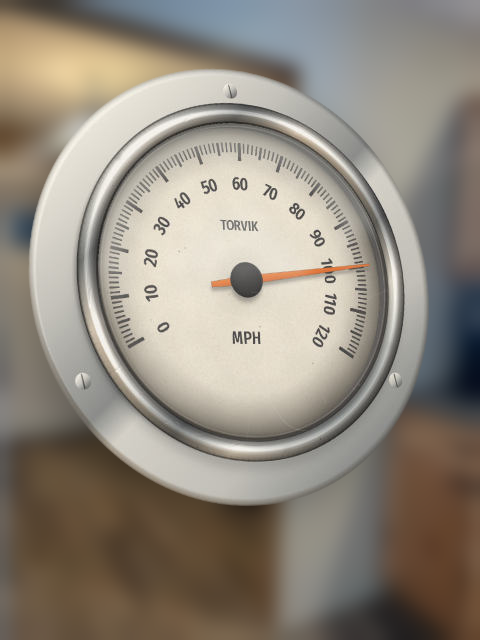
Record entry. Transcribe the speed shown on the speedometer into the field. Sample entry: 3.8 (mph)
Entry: 100 (mph)
